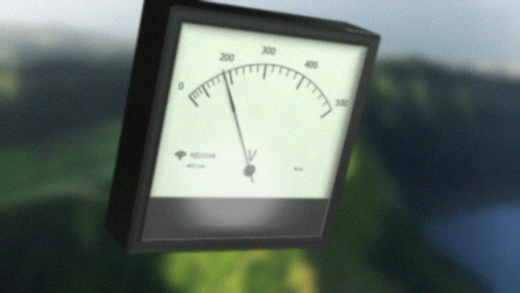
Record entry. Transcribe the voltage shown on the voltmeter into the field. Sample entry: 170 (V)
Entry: 180 (V)
